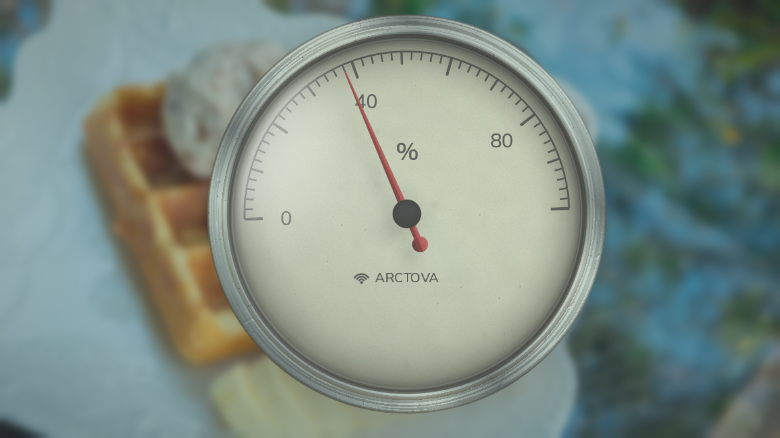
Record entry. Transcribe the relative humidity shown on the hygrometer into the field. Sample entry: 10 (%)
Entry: 38 (%)
